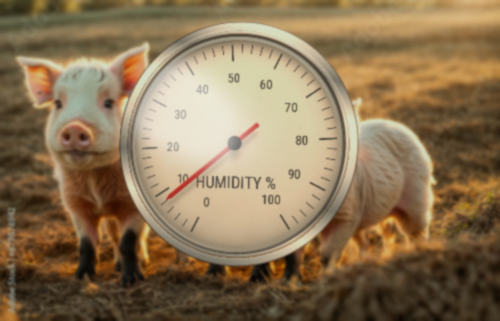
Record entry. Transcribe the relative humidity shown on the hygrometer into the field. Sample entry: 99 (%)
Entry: 8 (%)
